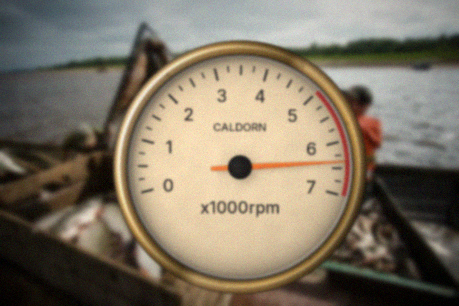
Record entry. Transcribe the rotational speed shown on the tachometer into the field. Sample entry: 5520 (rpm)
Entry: 6375 (rpm)
